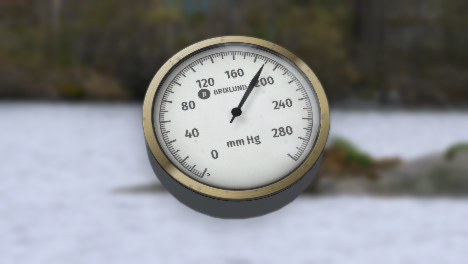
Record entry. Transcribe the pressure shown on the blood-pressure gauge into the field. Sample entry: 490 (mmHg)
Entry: 190 (mmHg)
